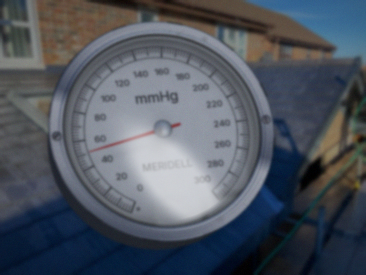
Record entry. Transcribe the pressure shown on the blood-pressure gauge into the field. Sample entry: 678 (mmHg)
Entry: 50 (mmHg)
